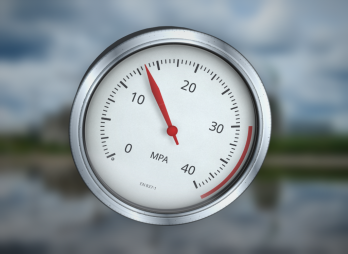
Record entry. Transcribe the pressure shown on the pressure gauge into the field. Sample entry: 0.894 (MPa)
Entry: 13.5 (MPa)
